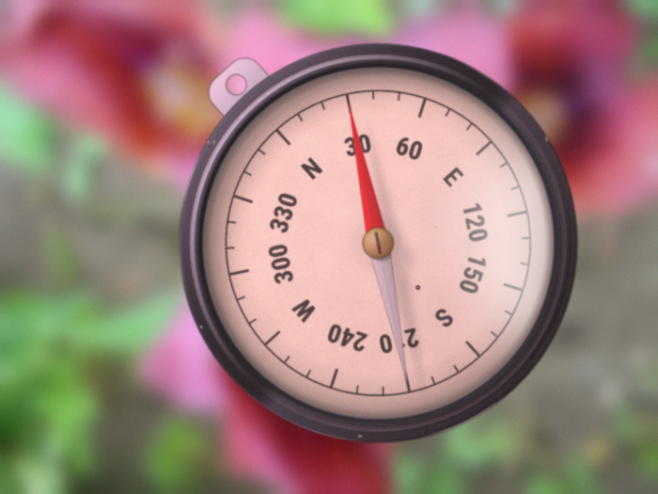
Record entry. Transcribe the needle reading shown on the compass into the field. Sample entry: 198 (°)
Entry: 30 (°)
